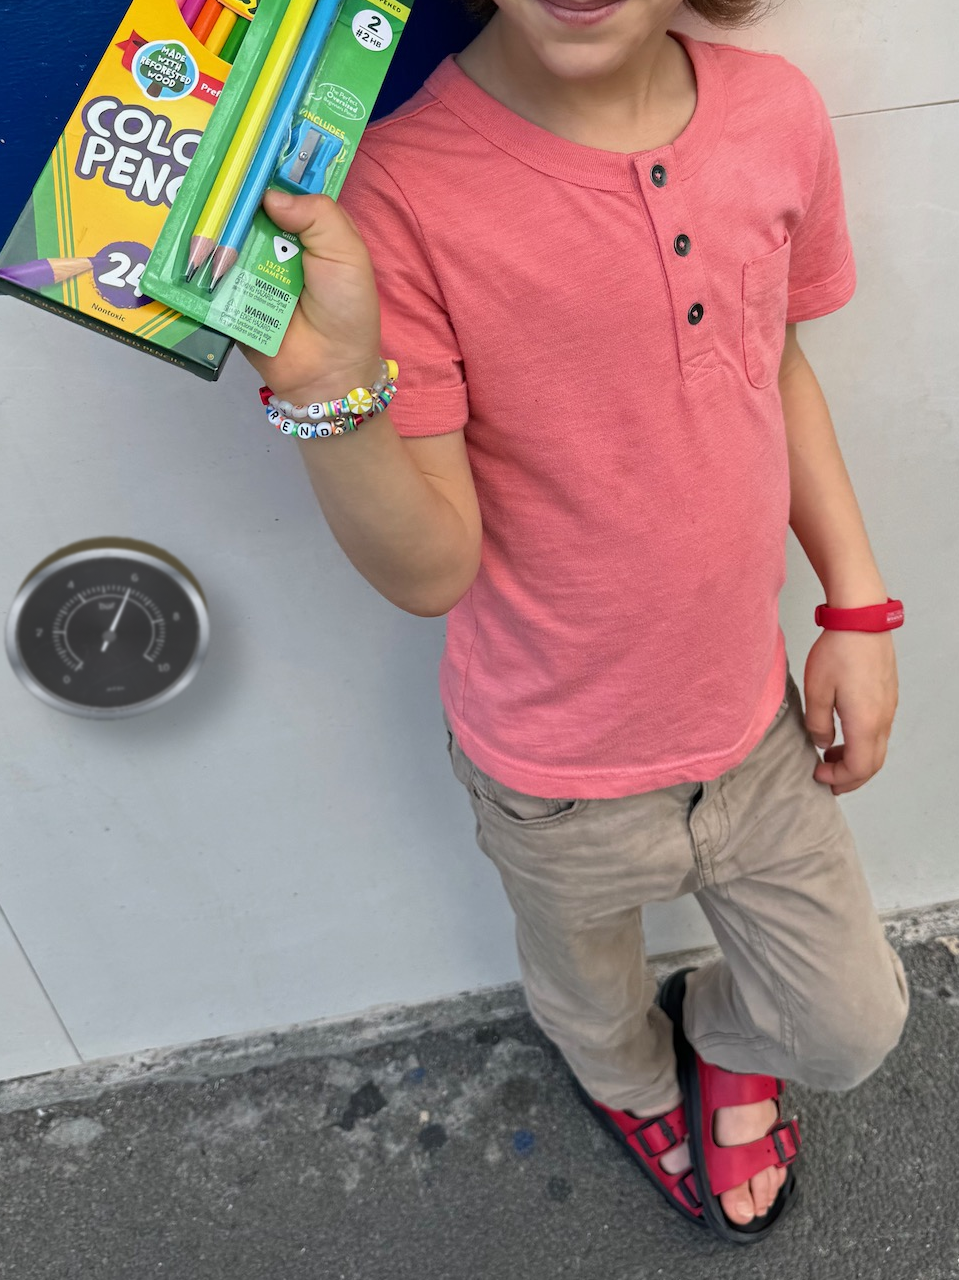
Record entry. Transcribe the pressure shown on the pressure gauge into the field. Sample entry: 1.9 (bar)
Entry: 6 (bar)
